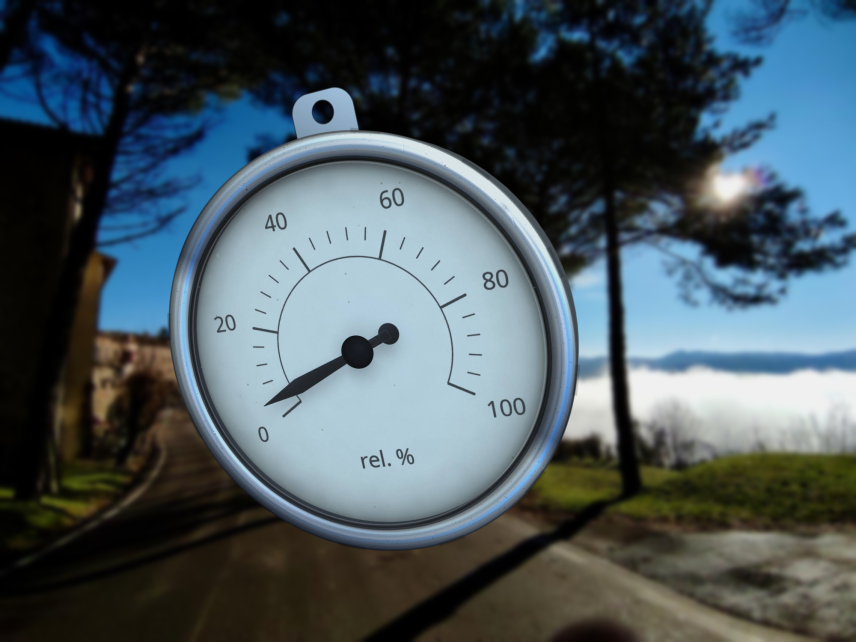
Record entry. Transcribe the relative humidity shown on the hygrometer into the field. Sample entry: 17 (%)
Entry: 4 (%)
